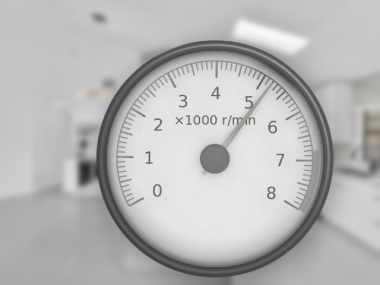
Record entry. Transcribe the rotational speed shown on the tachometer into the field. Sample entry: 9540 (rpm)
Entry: 5200 (rpm)
